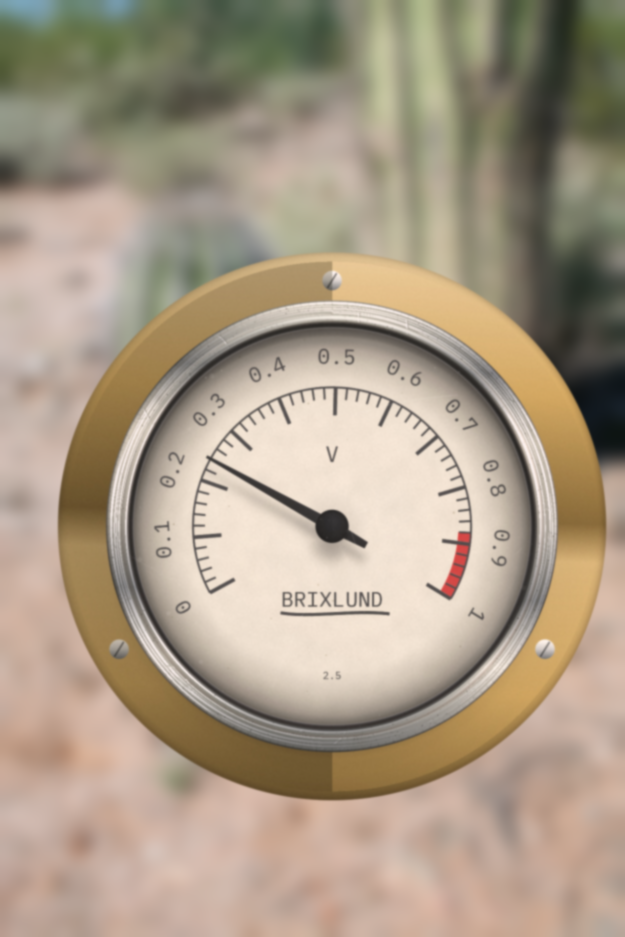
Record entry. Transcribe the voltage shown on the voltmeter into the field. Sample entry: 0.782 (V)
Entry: 0.24 (V)
